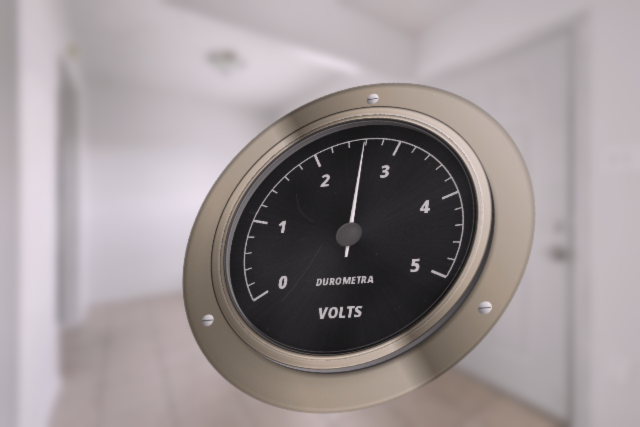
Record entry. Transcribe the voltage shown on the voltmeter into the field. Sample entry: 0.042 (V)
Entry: 2.6 (V)
